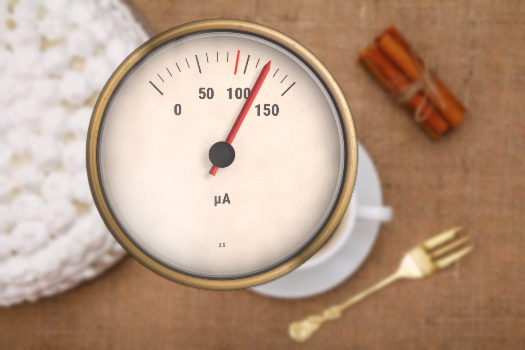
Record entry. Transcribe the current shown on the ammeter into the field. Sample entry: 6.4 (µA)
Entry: 120 (µA)
